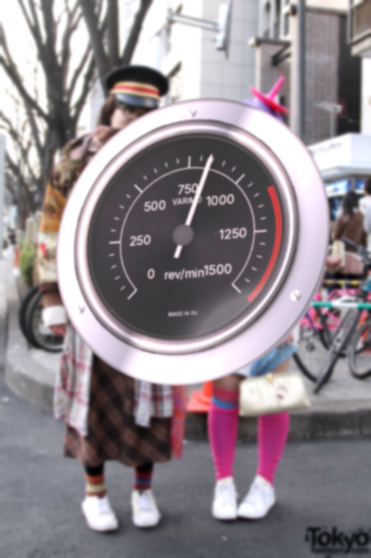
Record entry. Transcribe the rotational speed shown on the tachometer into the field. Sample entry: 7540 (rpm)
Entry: 850 (rpm)
